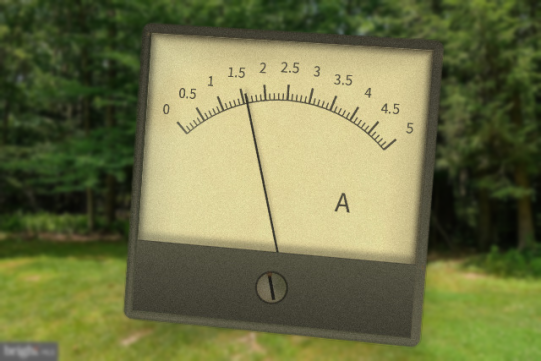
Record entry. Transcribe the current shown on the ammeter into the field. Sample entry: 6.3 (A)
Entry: 1.6 (A)
